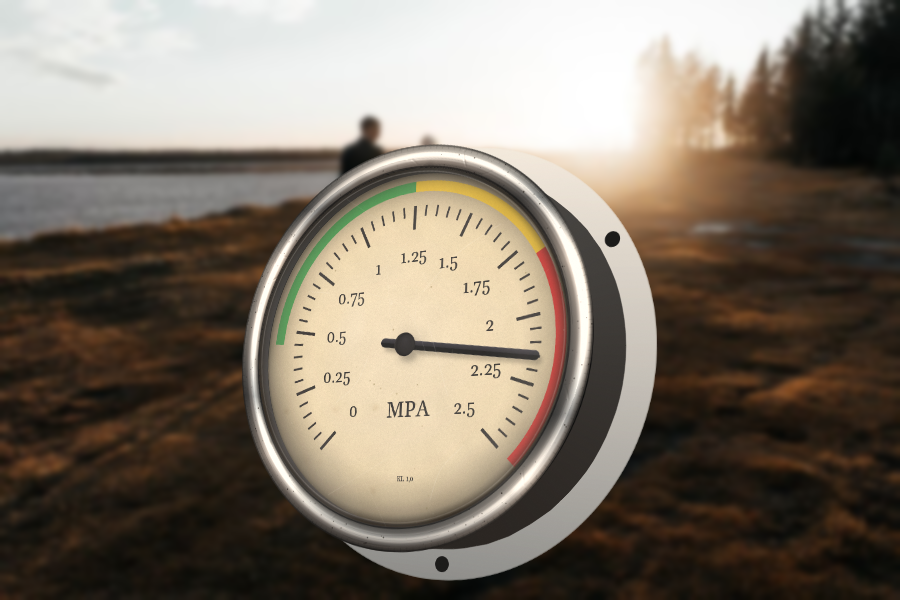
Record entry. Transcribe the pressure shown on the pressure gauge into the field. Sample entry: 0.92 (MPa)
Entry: 2.15 (MPa)
